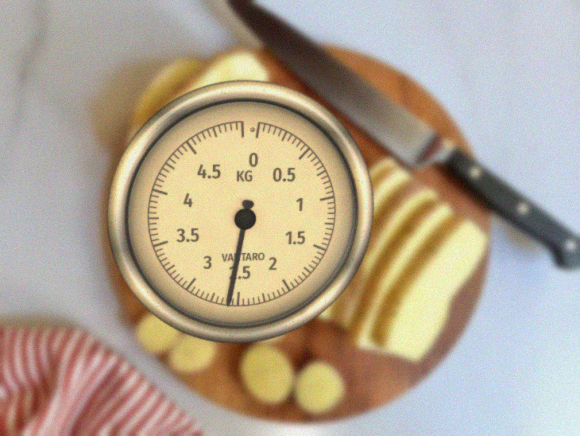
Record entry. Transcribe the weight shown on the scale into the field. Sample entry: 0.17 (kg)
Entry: 2.6 (kg)
